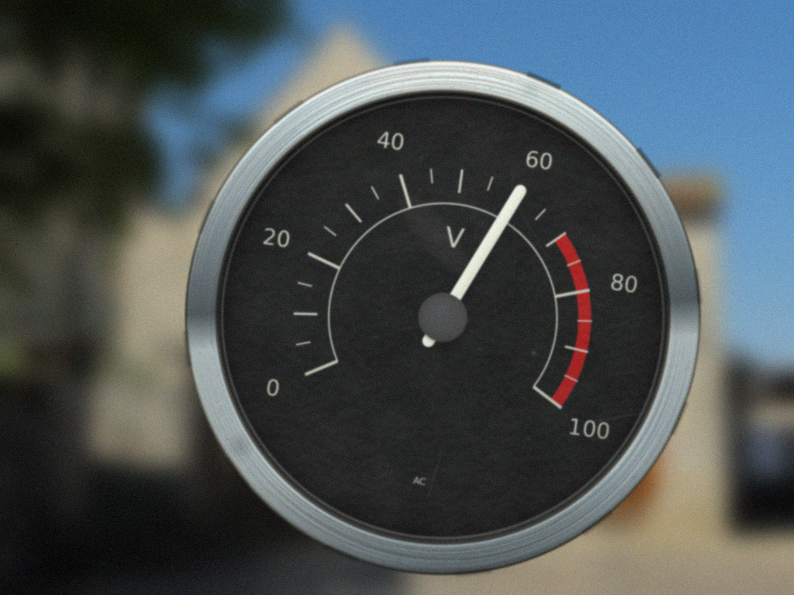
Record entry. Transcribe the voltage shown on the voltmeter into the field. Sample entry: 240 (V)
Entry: 60 (V)
